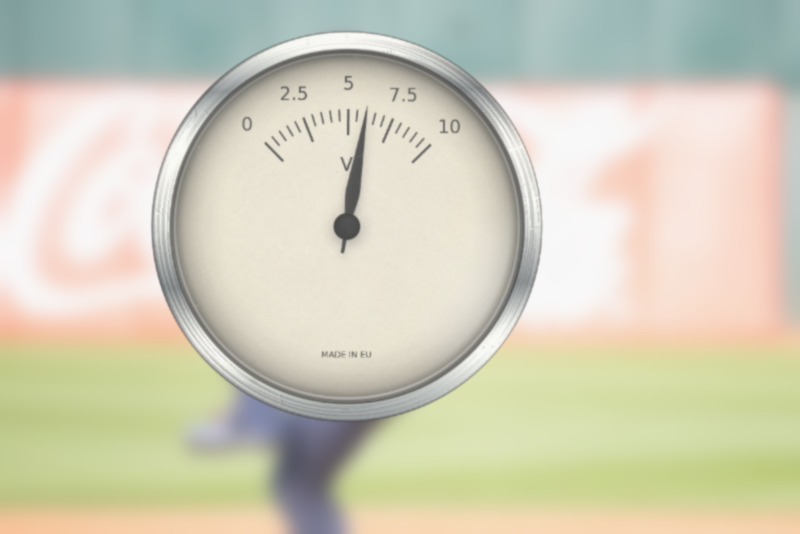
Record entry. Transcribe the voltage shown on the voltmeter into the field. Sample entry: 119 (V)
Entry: 6 (V)
